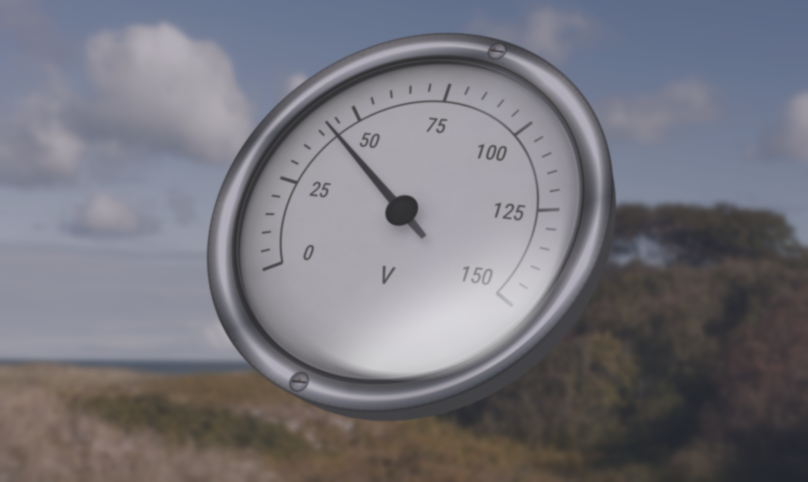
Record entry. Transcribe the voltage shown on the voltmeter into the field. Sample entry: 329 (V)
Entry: 42.5 (V)
